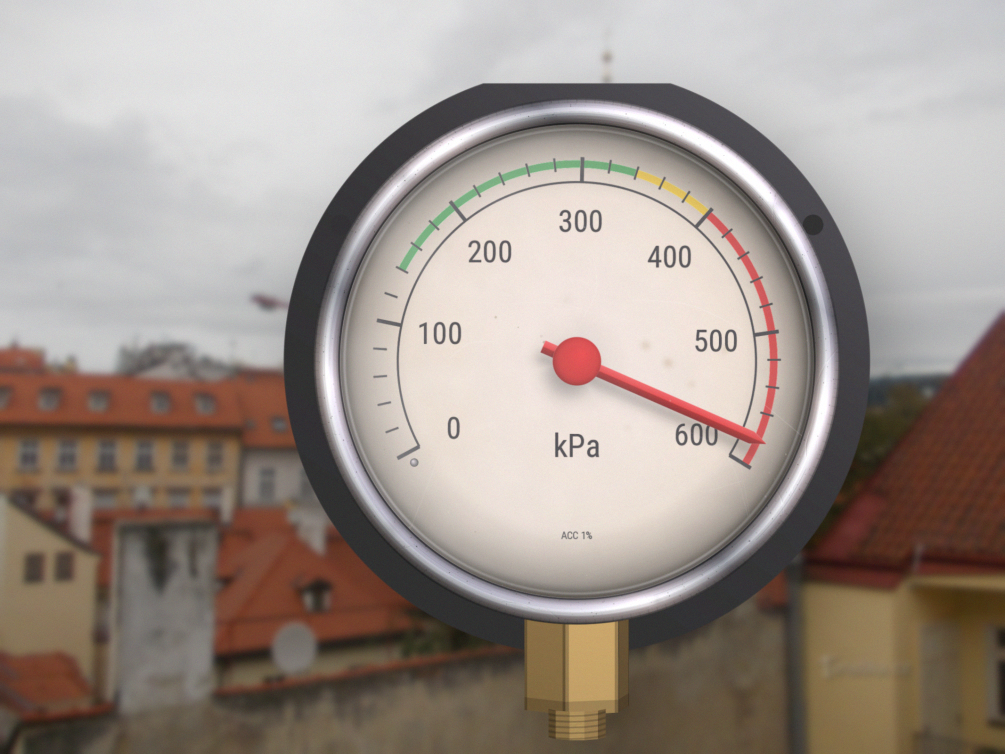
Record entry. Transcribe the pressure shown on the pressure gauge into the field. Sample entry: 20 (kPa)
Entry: 580 (kPa)
